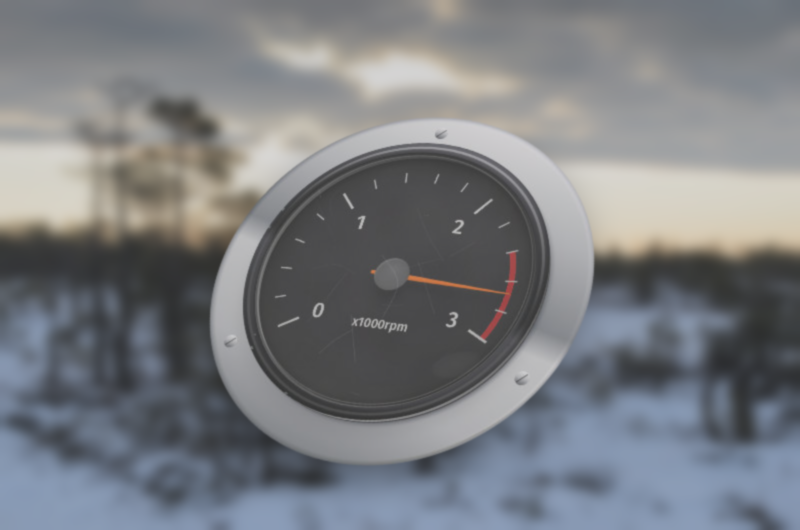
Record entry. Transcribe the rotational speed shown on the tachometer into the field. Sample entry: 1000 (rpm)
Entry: 2700 (rpm)
